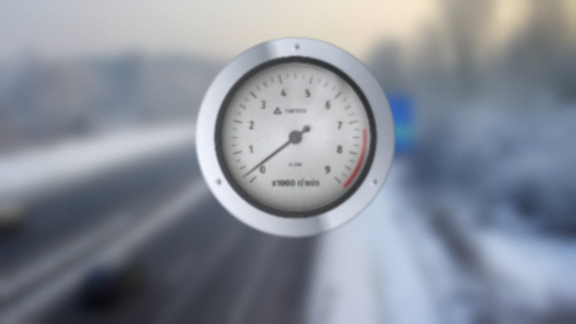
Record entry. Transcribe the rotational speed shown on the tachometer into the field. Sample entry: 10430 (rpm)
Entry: 250 (rpm)
